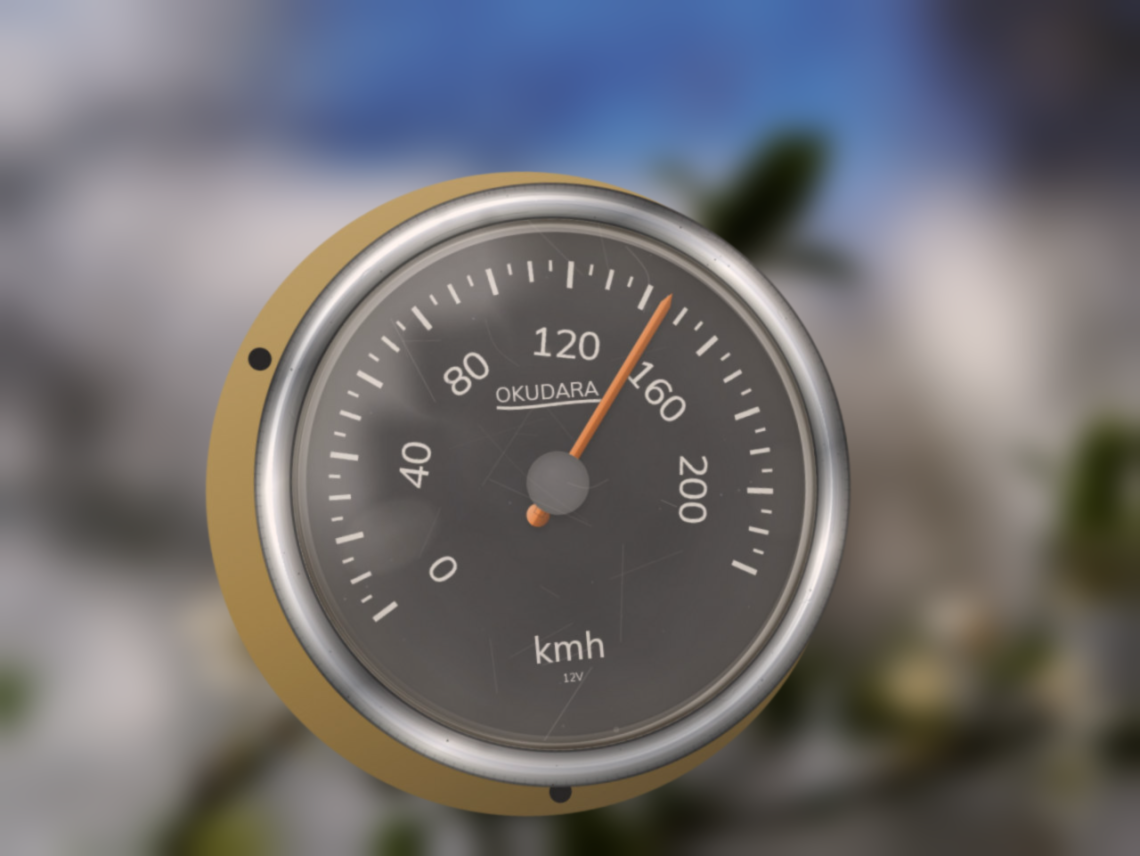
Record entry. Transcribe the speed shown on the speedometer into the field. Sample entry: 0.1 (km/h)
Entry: 145 (km/h)
